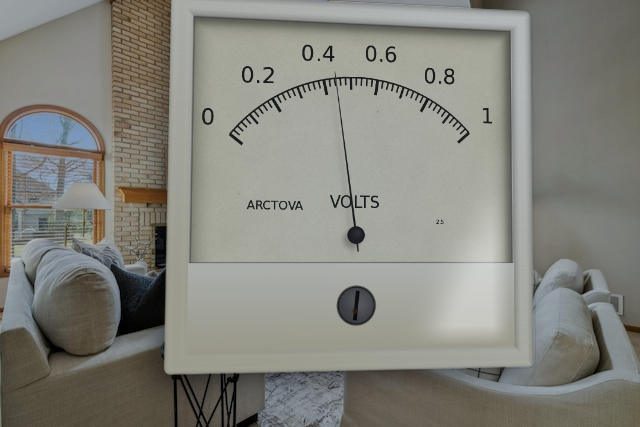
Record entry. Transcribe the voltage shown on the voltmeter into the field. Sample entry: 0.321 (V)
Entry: 0.44 (V)
